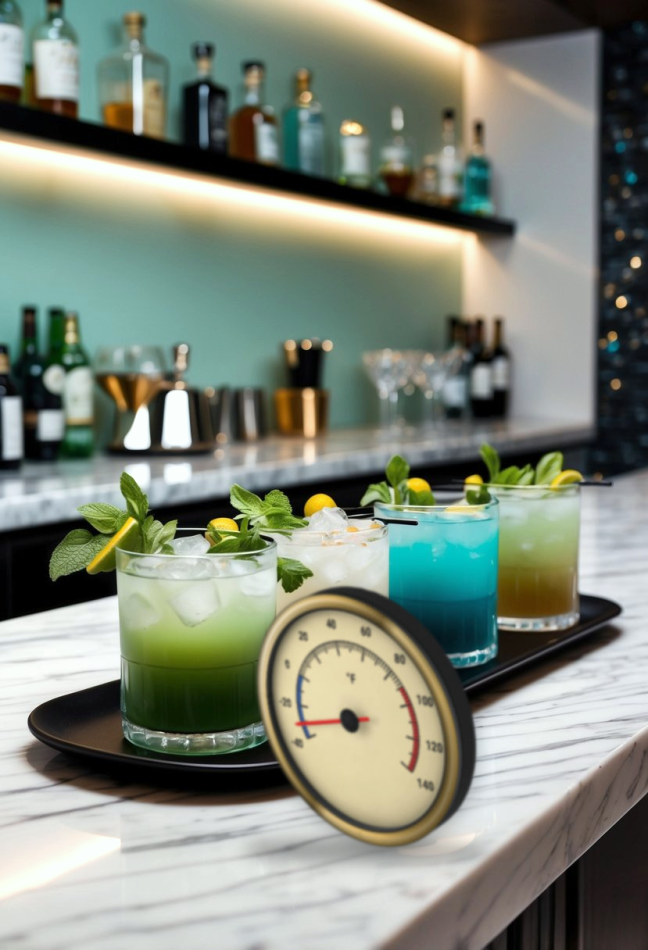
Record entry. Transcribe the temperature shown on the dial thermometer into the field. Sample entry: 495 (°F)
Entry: -30 (°F)
